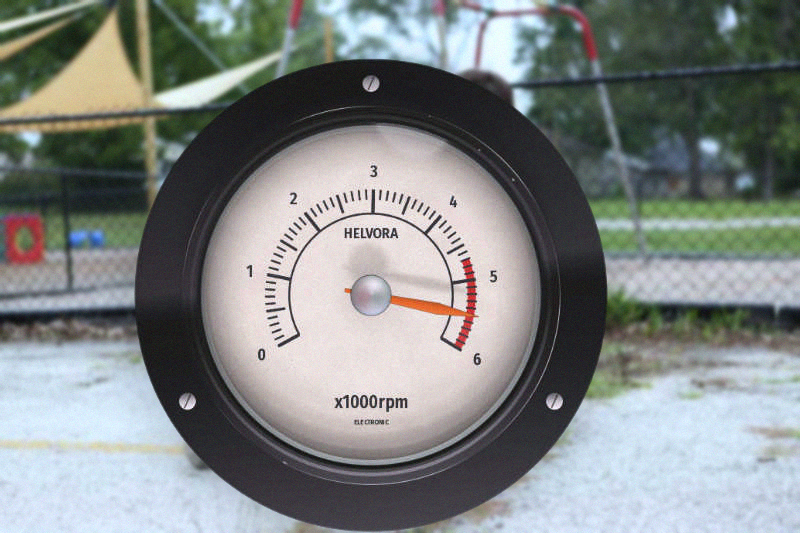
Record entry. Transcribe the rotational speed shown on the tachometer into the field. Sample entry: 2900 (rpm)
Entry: 5500 (rpm)
